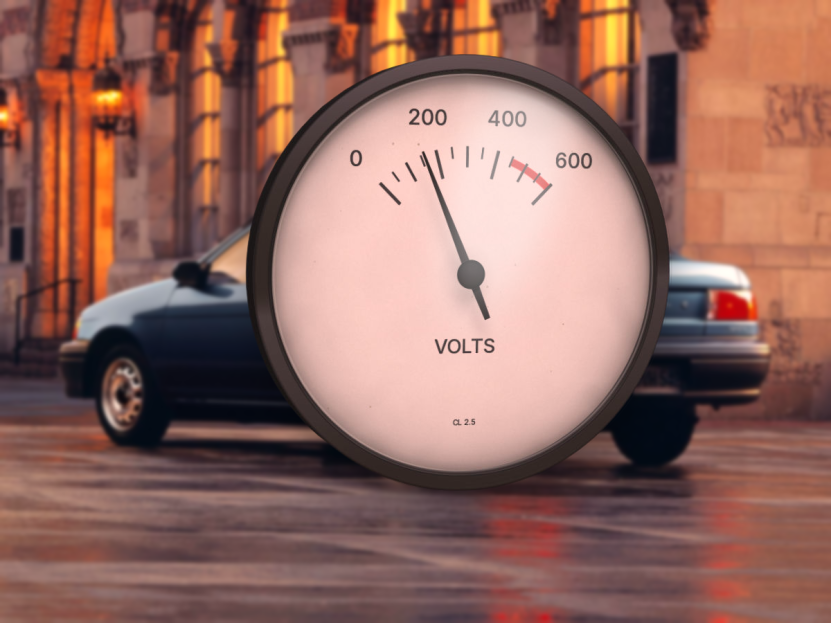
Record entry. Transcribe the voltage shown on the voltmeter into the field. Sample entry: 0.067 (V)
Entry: 150 (V)
